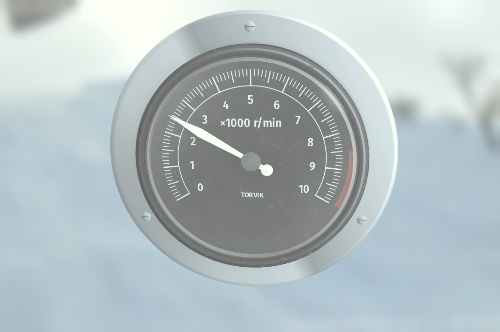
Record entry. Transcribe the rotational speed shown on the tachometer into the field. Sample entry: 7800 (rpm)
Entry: 2500 (rpm)
